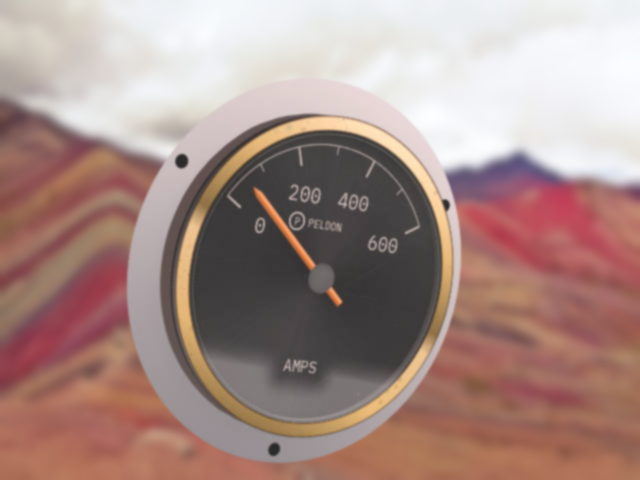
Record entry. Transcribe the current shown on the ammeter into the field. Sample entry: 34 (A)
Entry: 50 (A)
